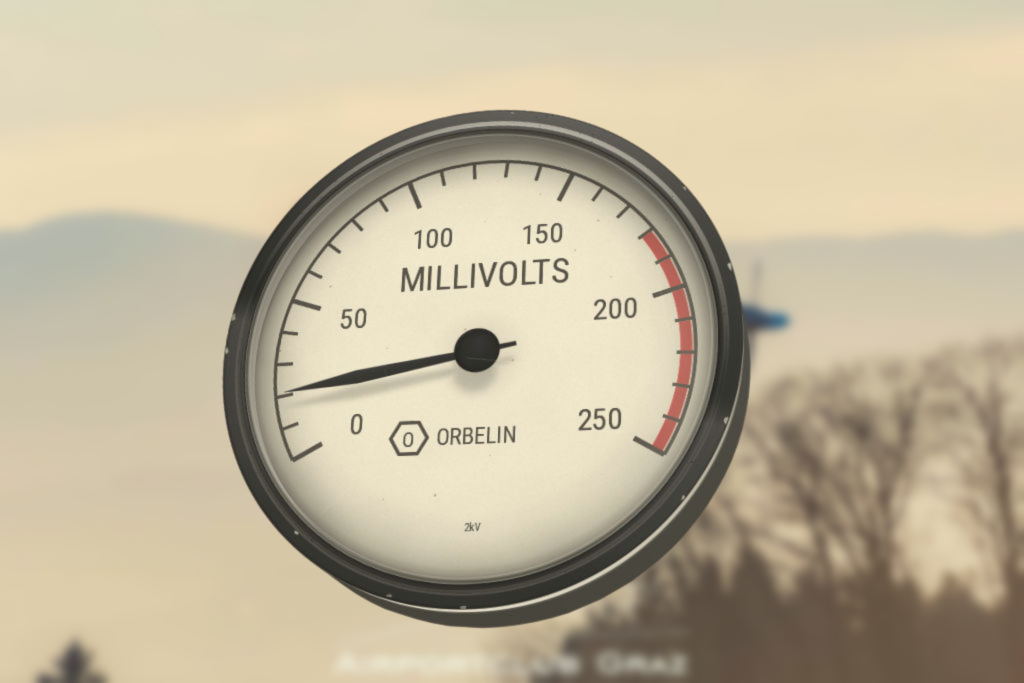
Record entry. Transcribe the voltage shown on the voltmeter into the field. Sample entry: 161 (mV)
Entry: 20 (mV)
